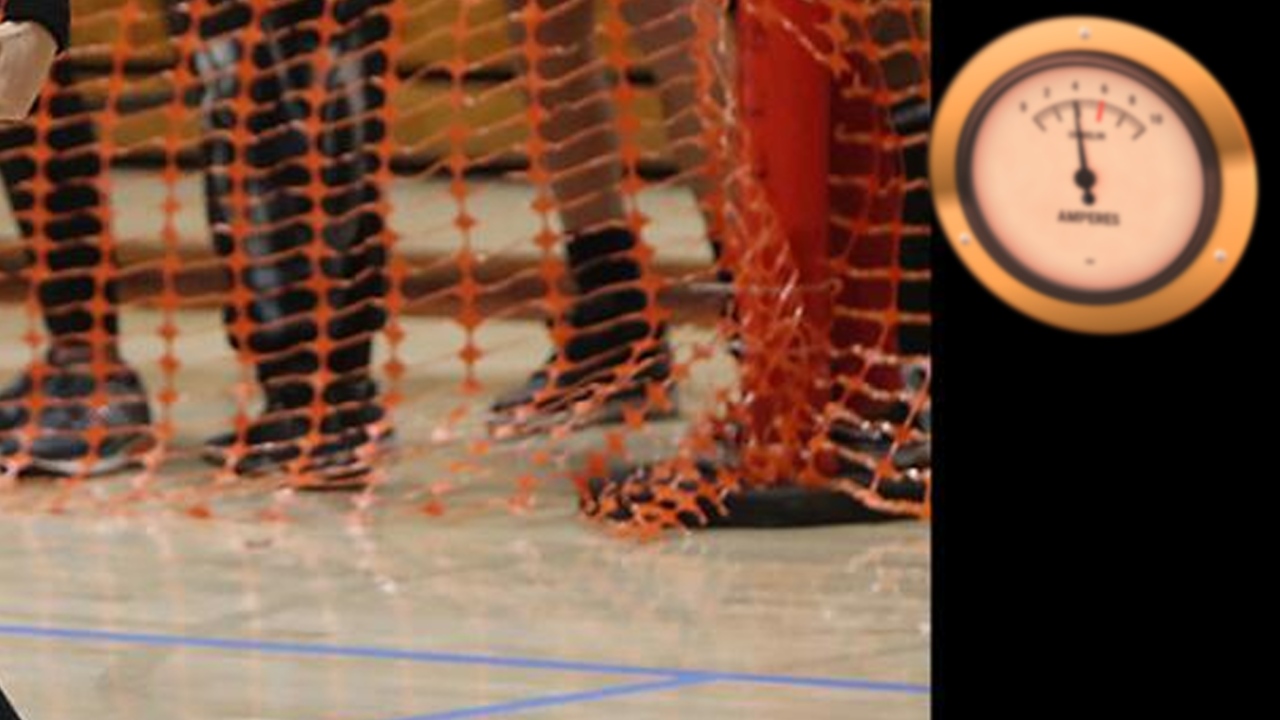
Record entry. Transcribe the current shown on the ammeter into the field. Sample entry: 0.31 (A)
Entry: 4 (A)
